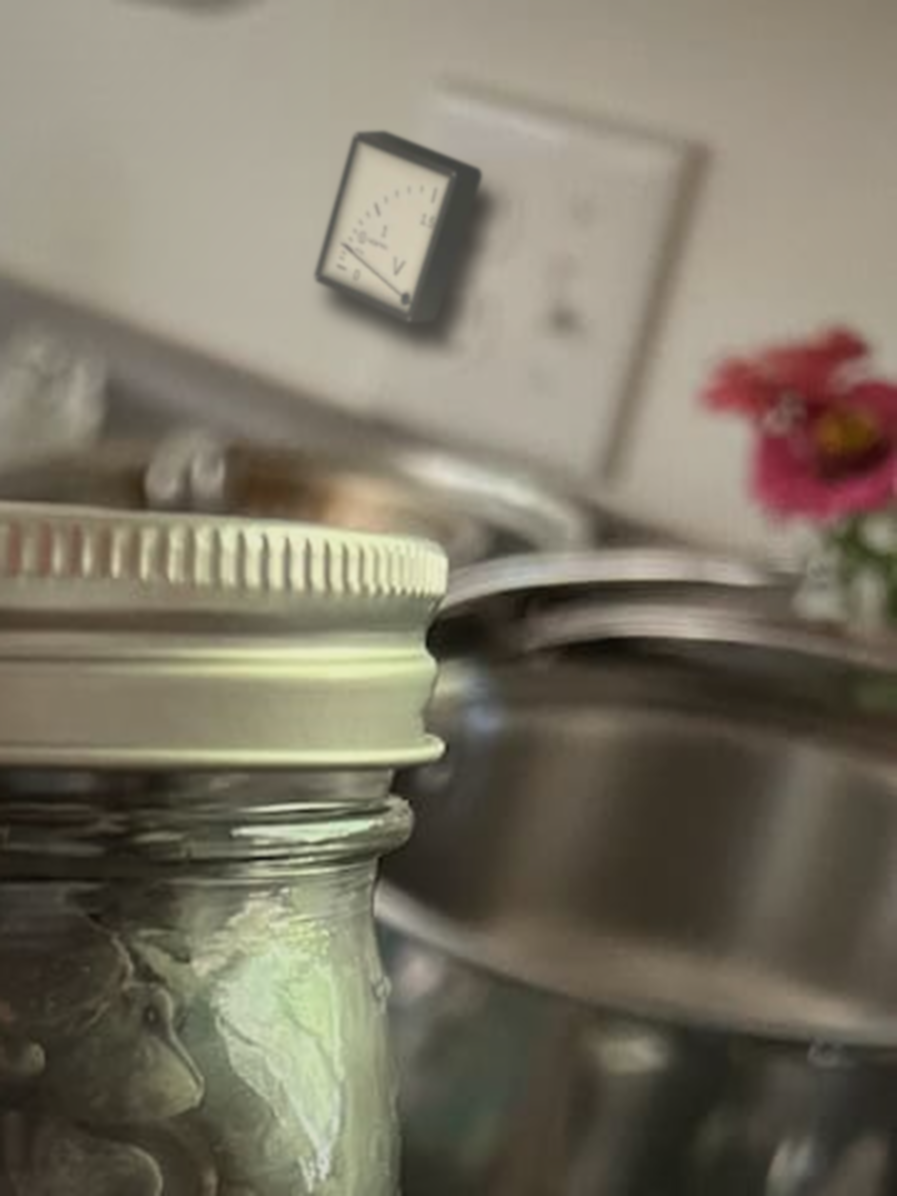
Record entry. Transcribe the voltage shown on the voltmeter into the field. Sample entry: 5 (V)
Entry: 0.5 (V)
